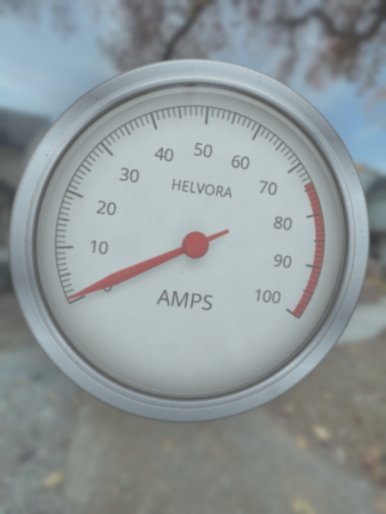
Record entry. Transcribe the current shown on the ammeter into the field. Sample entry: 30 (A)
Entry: 1 (A)
